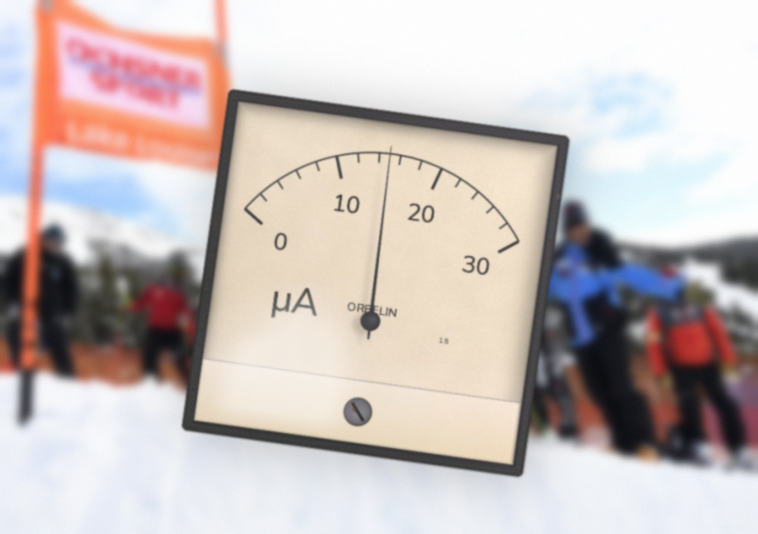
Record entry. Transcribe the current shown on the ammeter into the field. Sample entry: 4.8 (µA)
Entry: 15 (µA)
